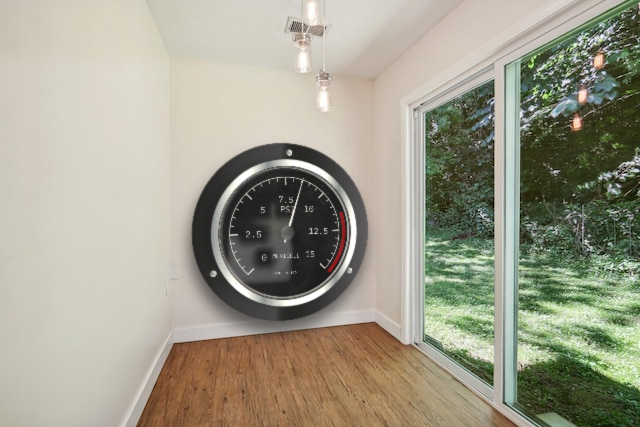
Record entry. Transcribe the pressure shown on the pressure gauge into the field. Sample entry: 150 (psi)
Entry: 8.5 (psi)
